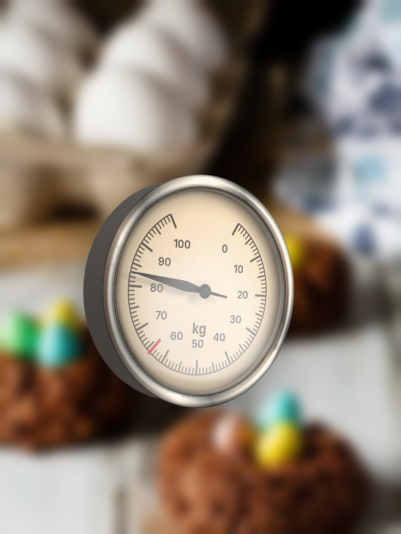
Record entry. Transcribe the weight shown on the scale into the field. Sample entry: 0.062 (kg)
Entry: 83 (kg)
